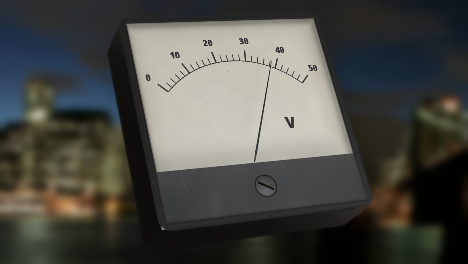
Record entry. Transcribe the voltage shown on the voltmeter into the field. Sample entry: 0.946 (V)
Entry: 38 (V)
